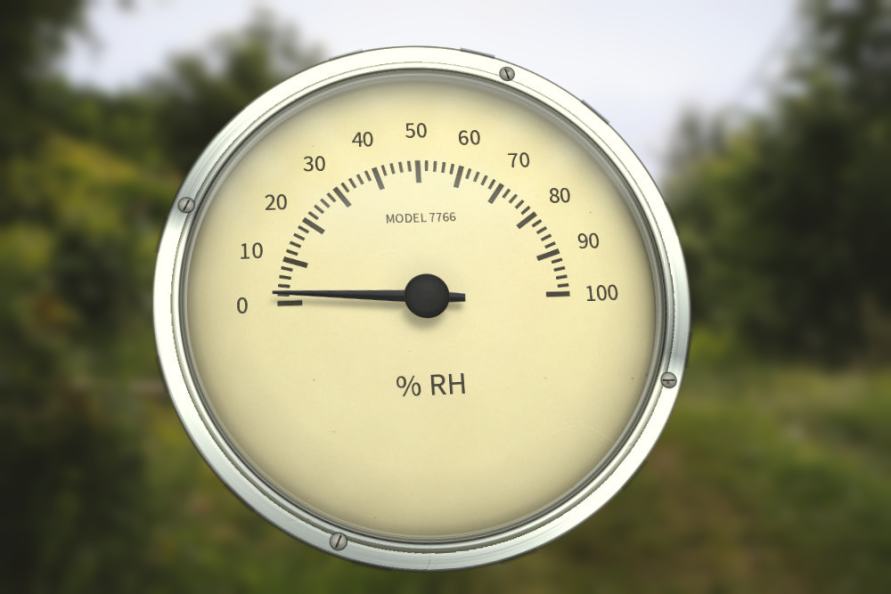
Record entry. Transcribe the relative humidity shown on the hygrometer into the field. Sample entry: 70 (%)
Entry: 2 (%)
